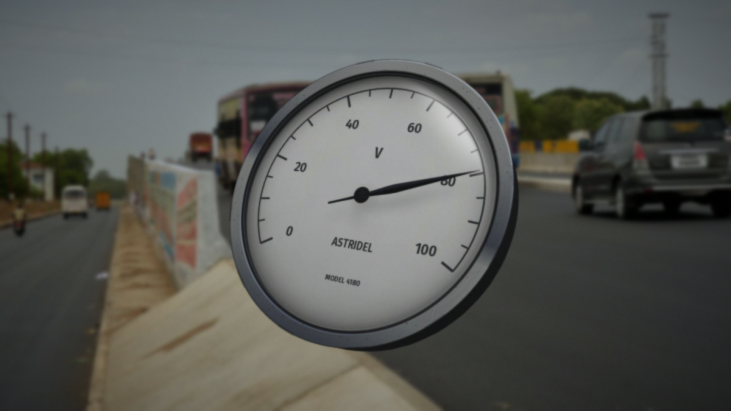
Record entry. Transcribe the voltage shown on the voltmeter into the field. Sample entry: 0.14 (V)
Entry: 80 (V)
